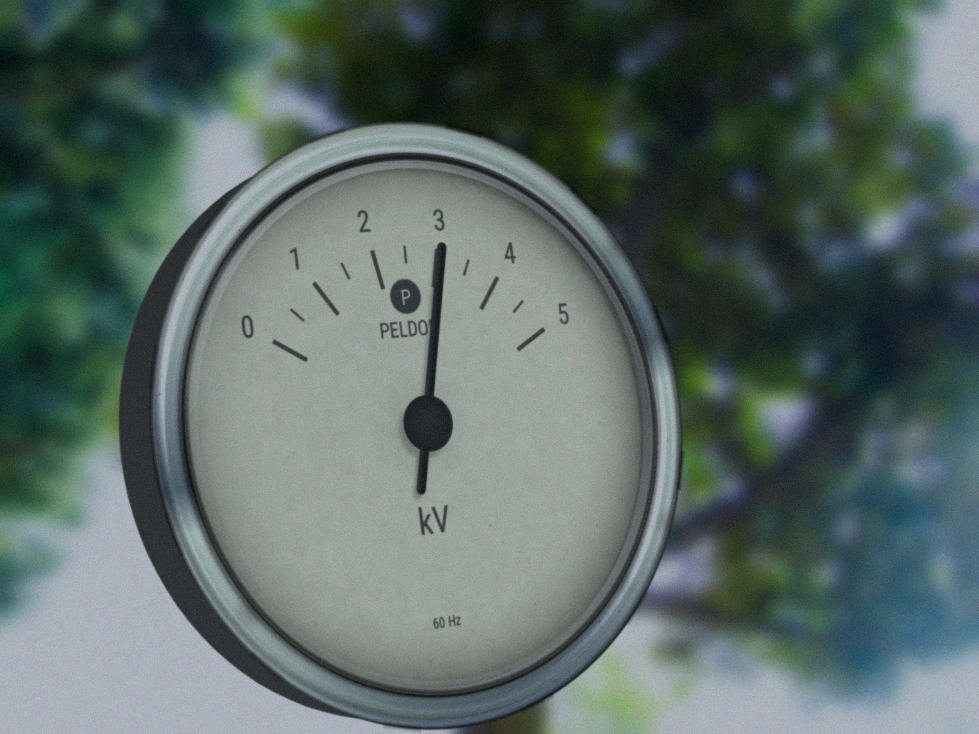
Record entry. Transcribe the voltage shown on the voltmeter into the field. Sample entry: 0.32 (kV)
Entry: 3 (kV)
